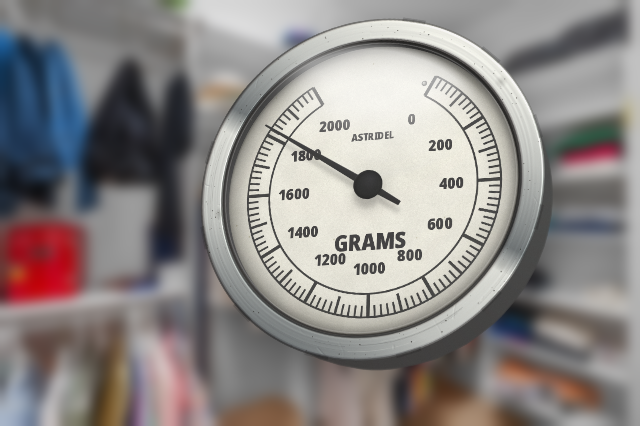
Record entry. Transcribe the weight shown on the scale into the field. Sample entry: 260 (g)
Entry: 1820 (g)
